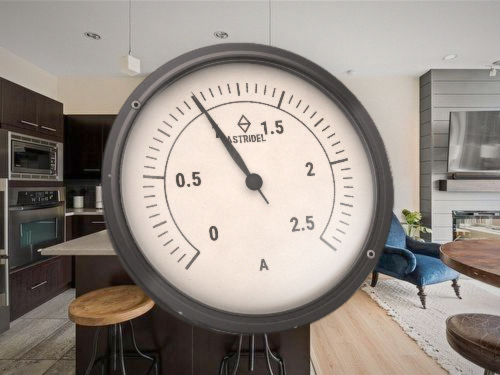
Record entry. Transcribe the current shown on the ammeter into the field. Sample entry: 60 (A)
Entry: 1 (A)
